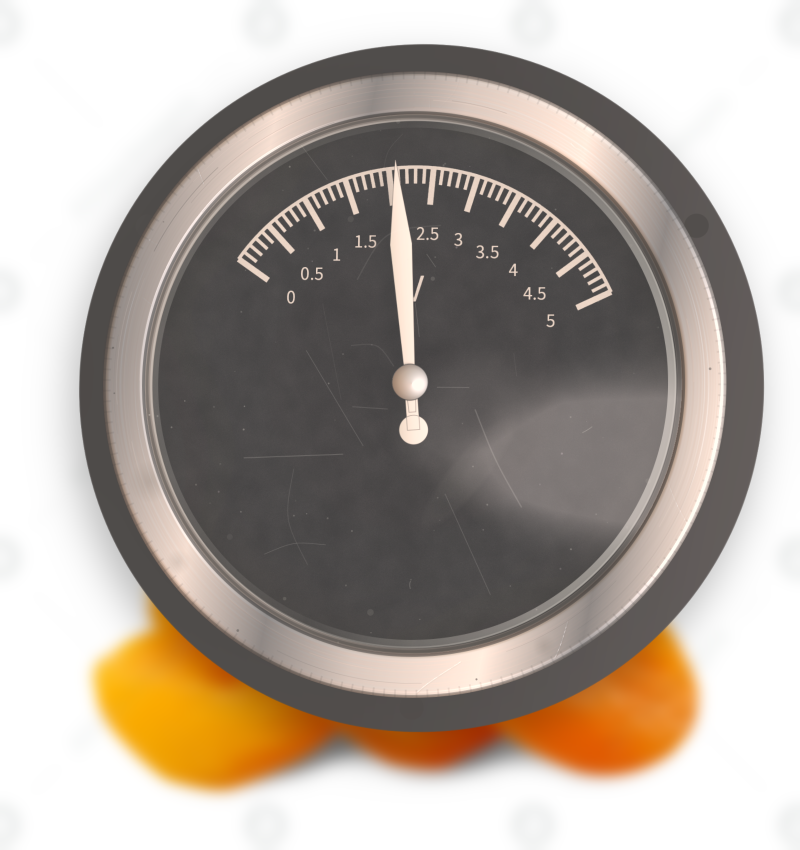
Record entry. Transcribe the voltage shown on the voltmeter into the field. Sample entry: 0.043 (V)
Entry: 2.1 (V)
